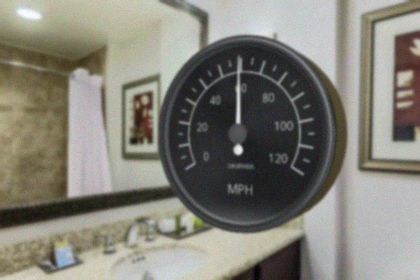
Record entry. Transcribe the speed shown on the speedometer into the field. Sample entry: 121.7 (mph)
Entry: 60 (mph)
